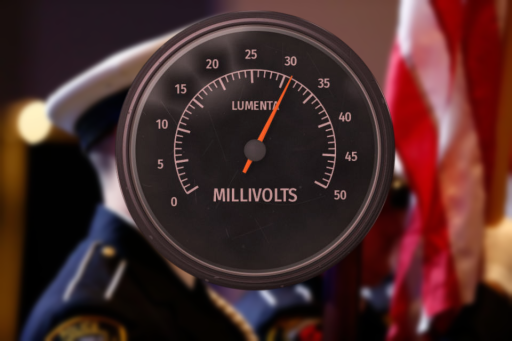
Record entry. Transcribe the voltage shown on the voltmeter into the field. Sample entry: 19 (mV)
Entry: 31 (mV)
